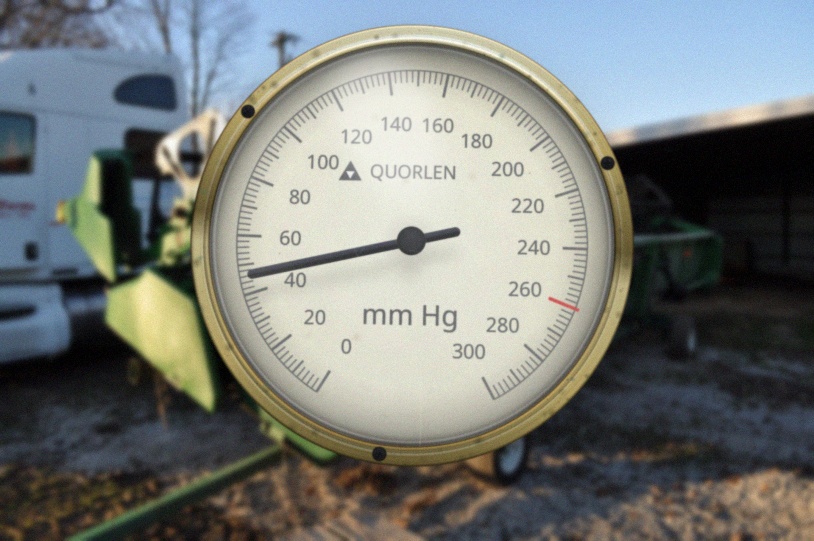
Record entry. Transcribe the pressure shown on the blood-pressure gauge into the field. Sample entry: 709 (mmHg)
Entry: 46 (mmHg)
